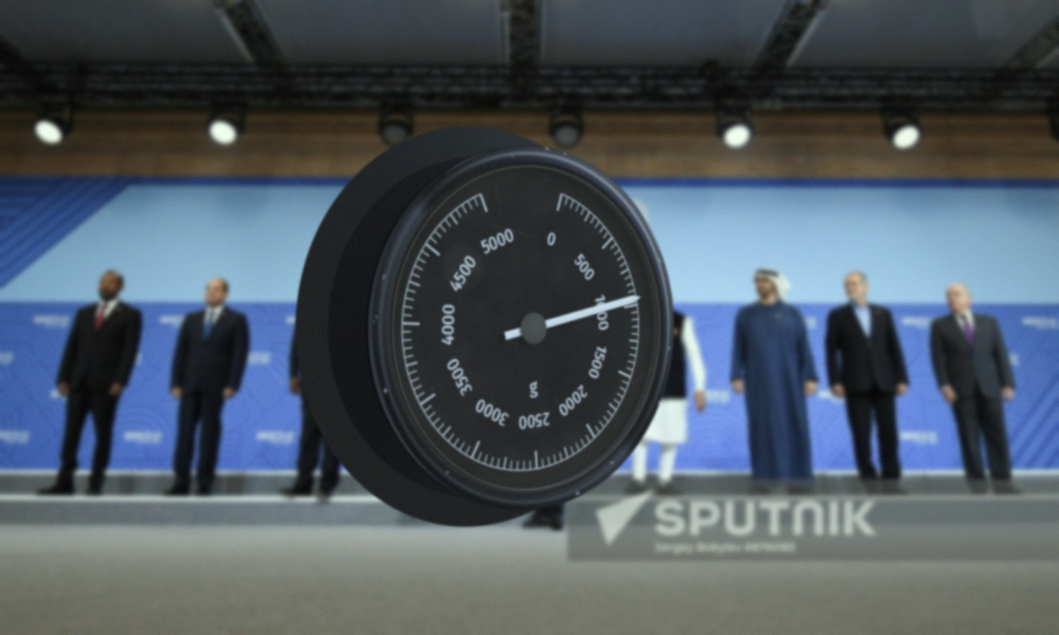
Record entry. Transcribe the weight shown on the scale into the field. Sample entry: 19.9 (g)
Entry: 950 (g)
